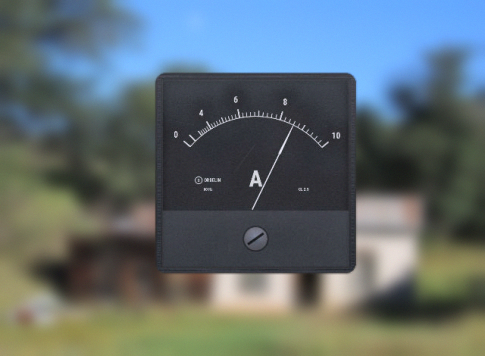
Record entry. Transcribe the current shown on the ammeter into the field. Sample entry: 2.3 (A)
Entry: 8.6 (A)
